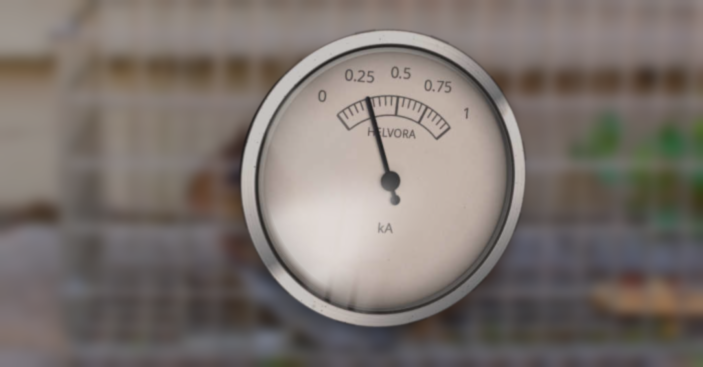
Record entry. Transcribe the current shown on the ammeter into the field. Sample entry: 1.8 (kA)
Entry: 0.25 (kA)
